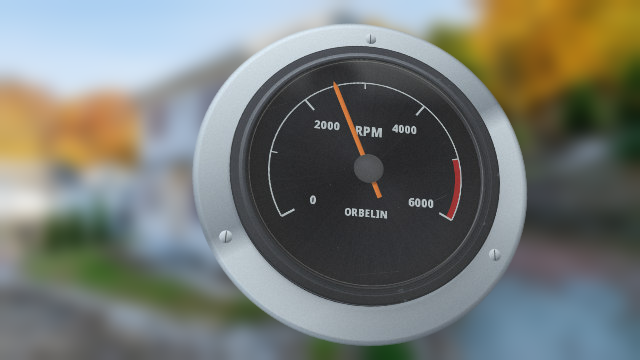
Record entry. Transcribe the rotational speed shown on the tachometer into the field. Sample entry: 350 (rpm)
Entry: 2500 (rpm)
